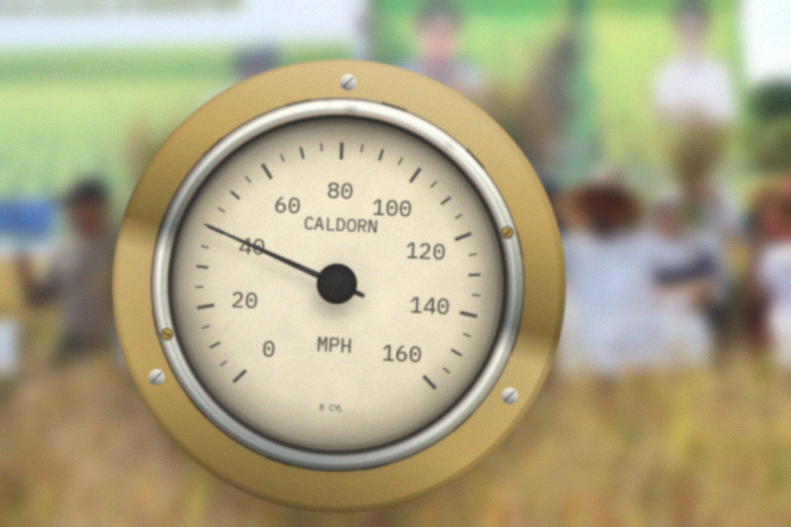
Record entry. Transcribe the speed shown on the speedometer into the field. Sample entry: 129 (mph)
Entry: 40 (mph)
